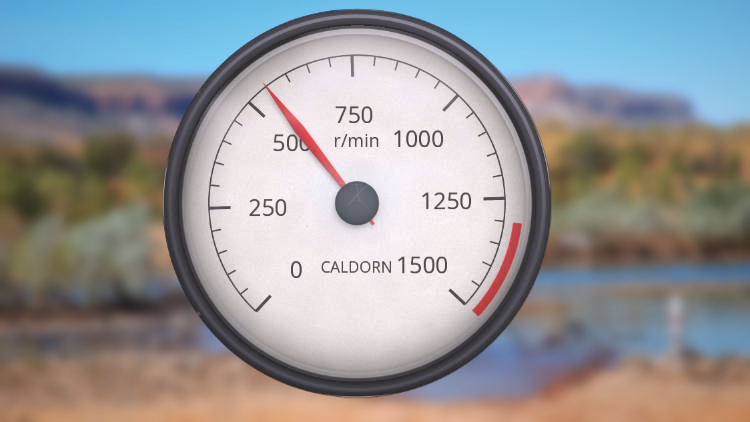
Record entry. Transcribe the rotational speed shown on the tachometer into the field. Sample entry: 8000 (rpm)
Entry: 550 (rpm)
